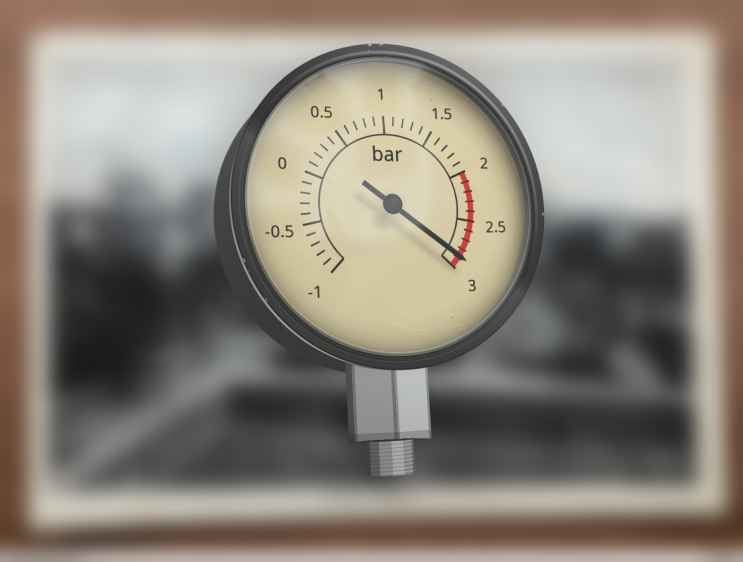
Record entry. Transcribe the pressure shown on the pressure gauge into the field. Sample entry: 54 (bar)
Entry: 2.9 (bar)
